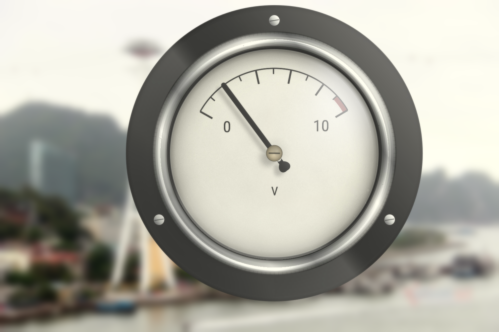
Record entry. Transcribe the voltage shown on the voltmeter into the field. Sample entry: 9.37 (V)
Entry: 2 (V)
